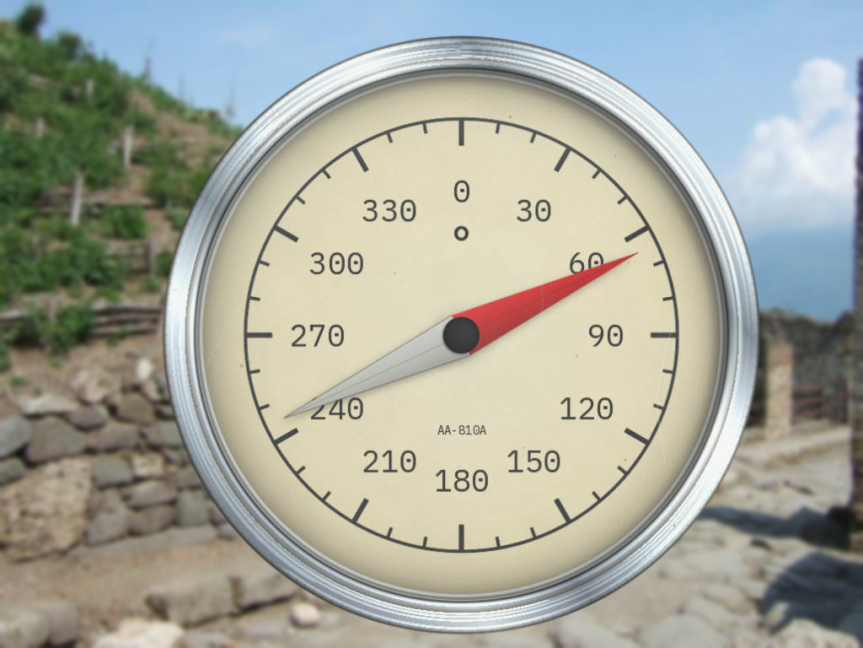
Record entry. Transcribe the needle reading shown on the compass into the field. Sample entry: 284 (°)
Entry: 65 (°)
